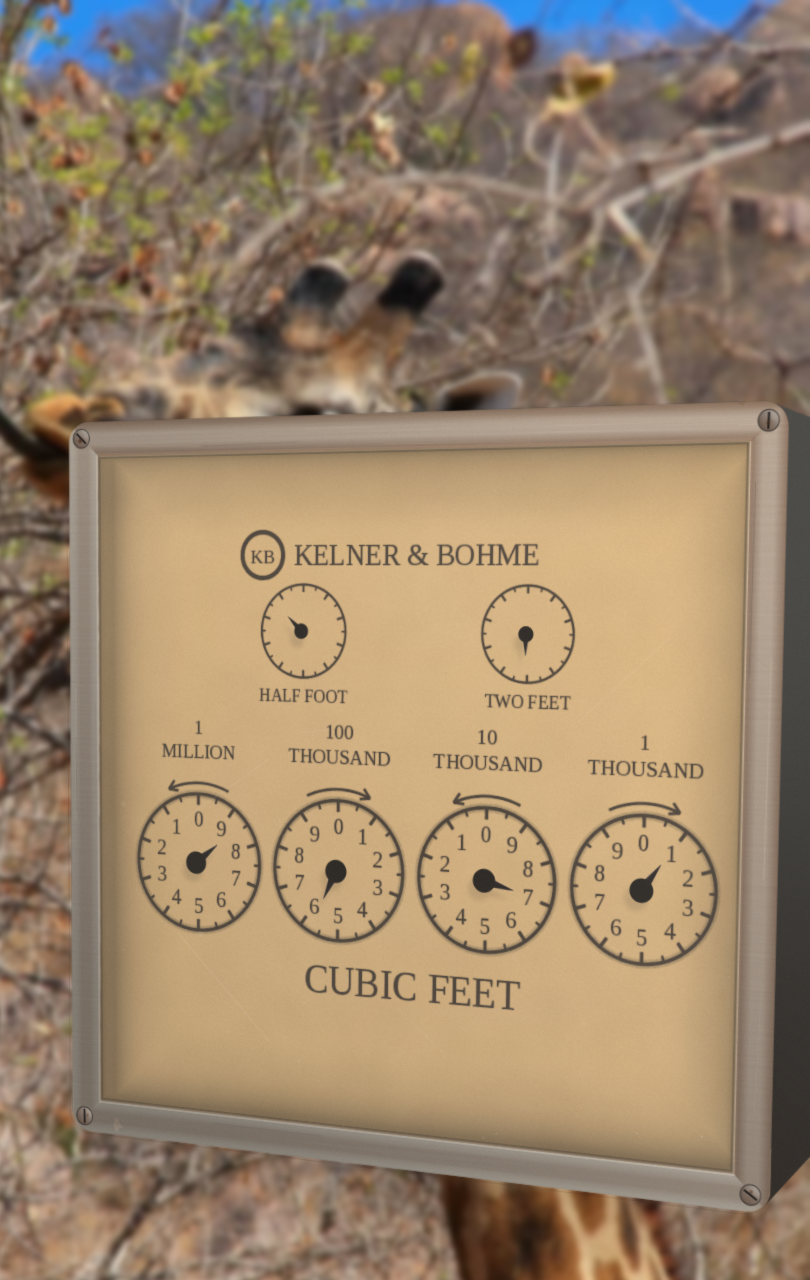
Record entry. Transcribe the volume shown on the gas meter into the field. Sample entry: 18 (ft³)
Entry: 857100 (ft³)
